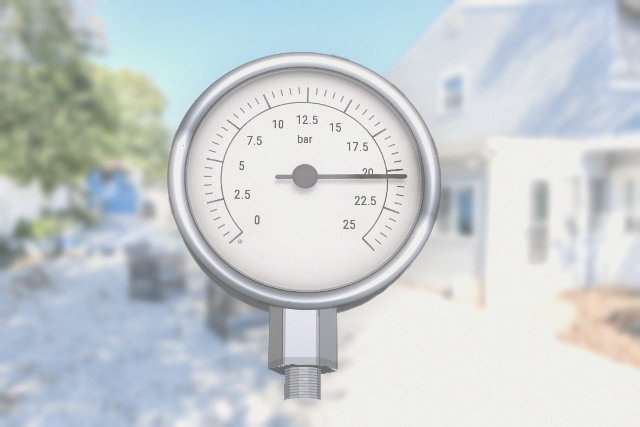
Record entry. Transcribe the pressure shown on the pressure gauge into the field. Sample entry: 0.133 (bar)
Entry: 20.5 (bar)
